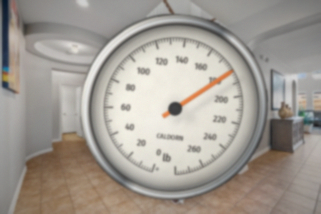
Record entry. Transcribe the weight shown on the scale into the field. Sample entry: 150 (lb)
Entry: 180 (lb)
